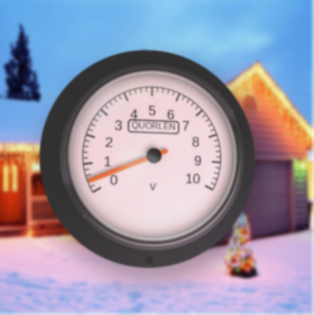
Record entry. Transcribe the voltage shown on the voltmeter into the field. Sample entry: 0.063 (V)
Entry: 0.4 (V)
